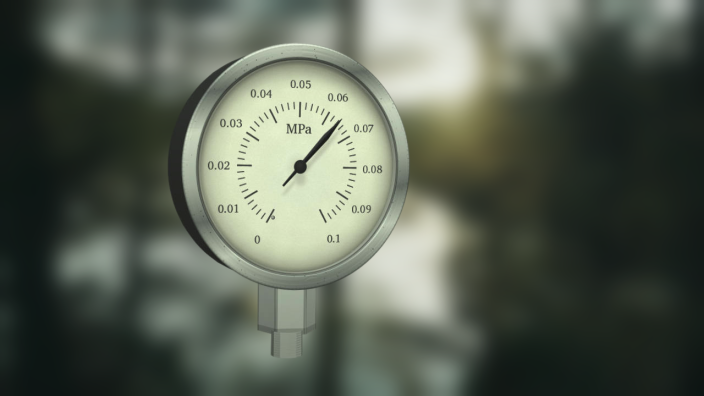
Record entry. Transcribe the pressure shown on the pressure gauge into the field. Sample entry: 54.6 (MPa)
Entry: 0.064 (MPa)
